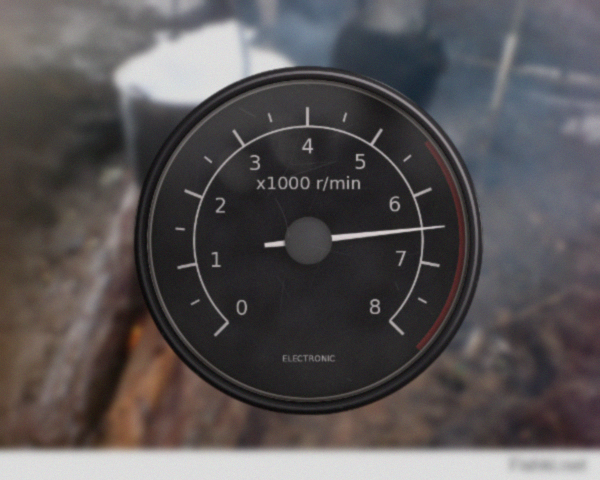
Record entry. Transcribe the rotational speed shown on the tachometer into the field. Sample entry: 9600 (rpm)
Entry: 6500 (rpm)
